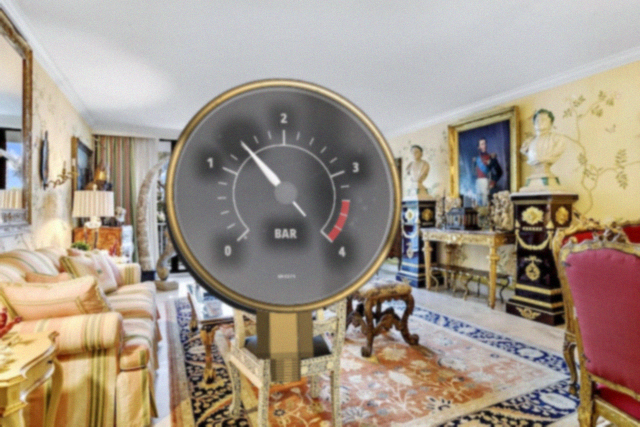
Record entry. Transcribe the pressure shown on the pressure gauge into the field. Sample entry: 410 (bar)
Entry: 1.4 (bar)
